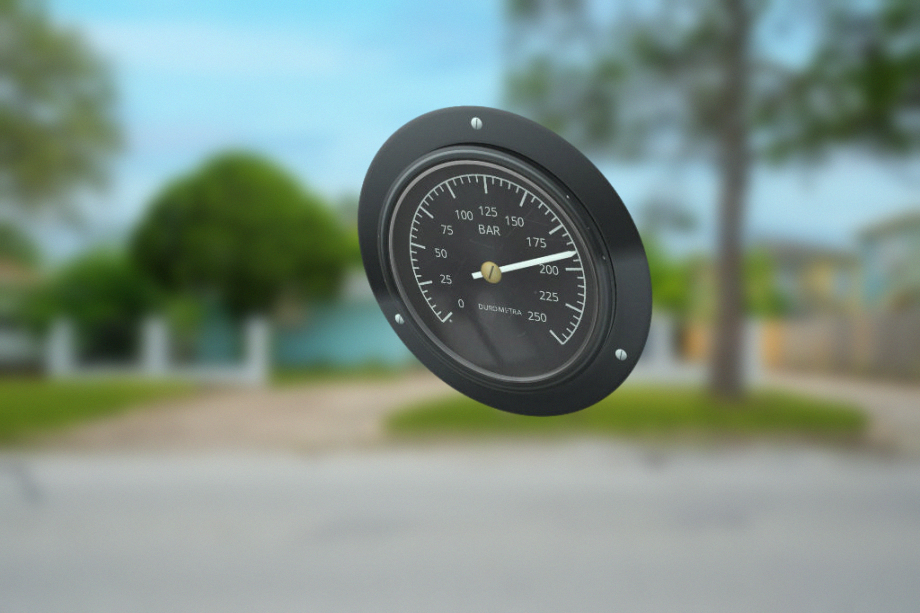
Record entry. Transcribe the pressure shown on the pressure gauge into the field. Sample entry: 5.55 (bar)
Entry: 190 (bar)
